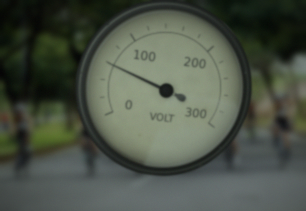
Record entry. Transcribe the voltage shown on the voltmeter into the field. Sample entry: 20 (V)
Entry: 60 (V)
